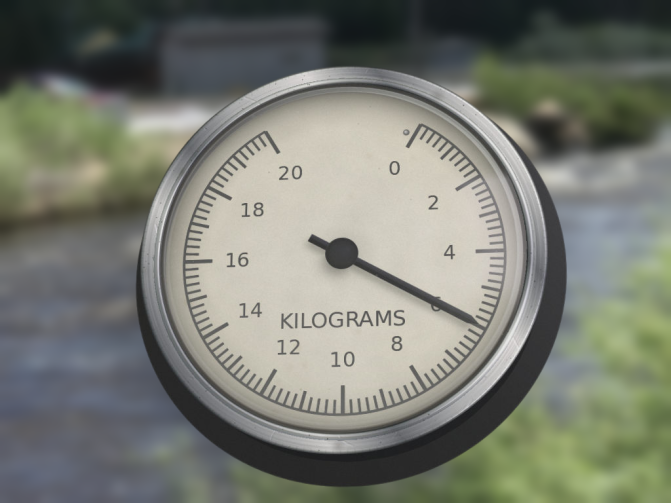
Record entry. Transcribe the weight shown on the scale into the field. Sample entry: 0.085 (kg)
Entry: 6 (kg)
